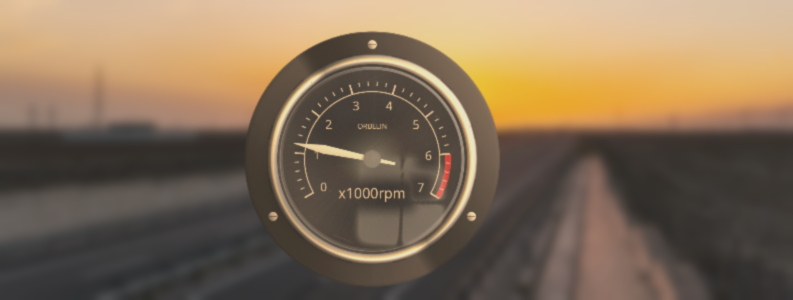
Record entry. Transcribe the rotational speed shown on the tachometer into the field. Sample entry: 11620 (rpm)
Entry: 1200 (rpm)
